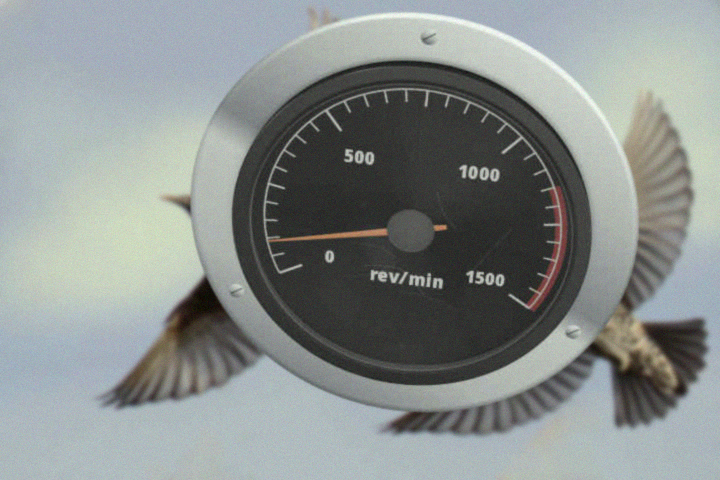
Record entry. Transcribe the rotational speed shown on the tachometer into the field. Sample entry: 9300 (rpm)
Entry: 100 (rpm)
